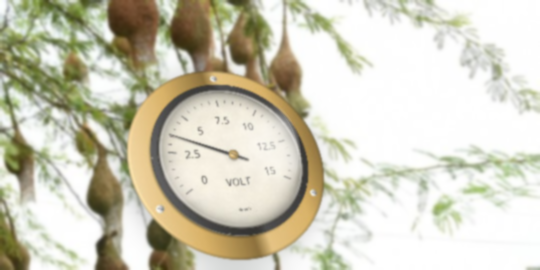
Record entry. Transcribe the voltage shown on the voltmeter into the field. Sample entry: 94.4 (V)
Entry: 3.5 (V)
